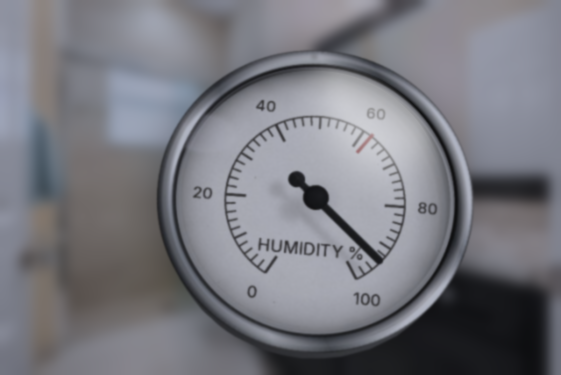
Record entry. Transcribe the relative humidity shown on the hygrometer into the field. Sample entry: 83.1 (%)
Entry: 94 (%)
